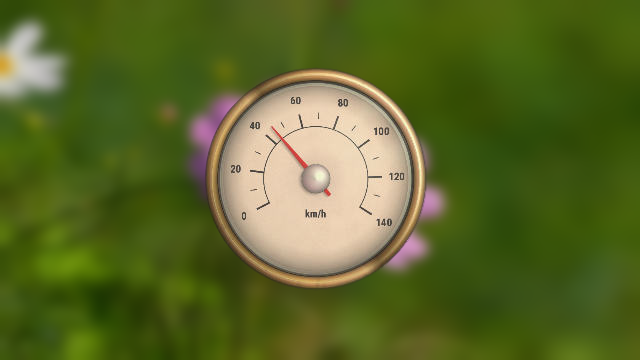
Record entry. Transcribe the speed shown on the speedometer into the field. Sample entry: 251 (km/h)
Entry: 45 (km/h)
